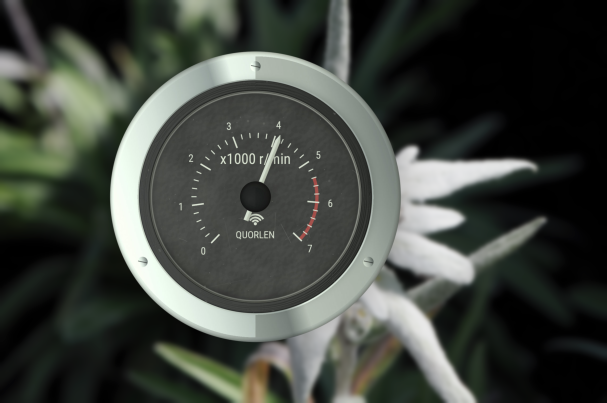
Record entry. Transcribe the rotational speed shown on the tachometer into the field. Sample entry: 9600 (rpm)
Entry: 4100 (rpm)
